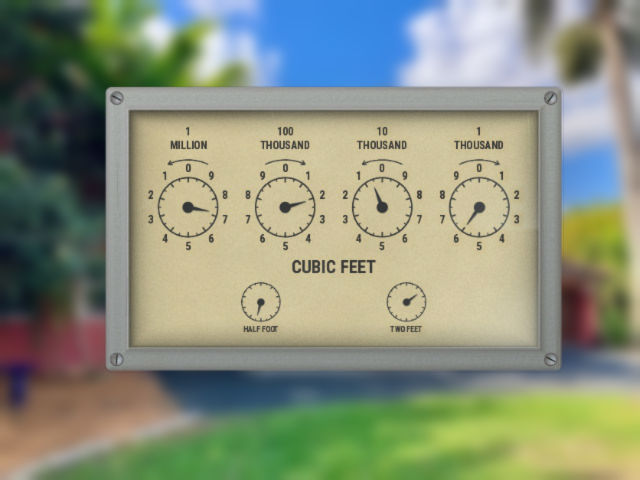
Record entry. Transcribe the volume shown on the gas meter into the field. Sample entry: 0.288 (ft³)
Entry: 720600 (ft³)
